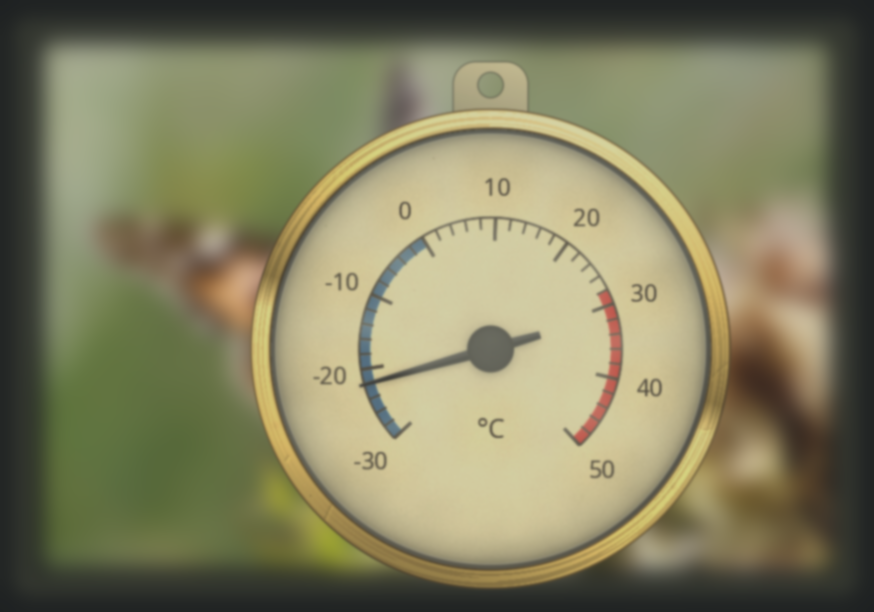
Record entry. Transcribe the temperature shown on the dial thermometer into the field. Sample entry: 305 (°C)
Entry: -22 (°C)
